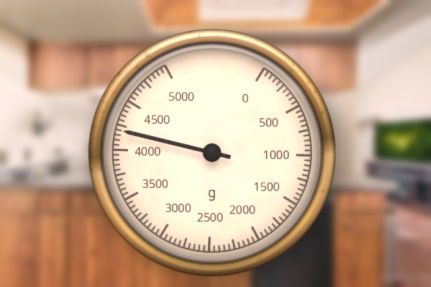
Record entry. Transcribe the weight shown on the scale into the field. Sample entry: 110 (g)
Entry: 4200 (g)
